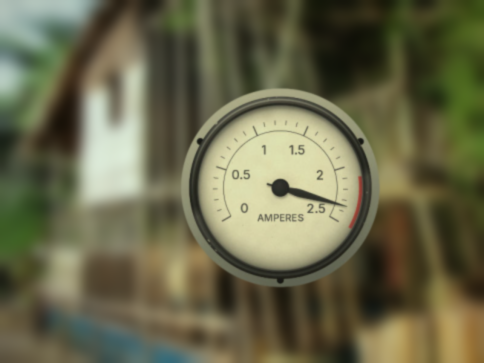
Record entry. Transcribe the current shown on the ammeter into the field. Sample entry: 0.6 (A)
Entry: 2.35 (A)
